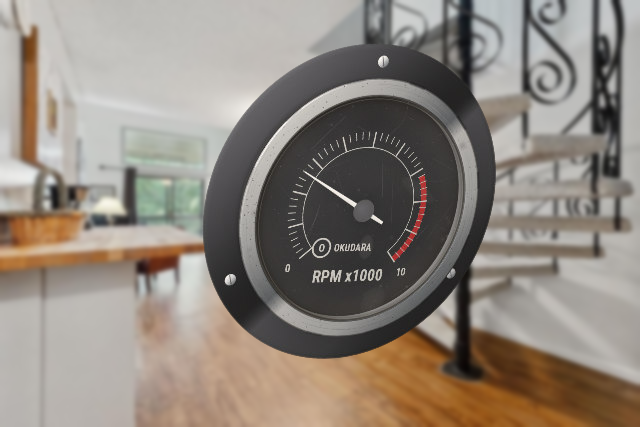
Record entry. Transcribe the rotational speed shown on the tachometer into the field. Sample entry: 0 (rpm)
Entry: 2600 (rpm)
